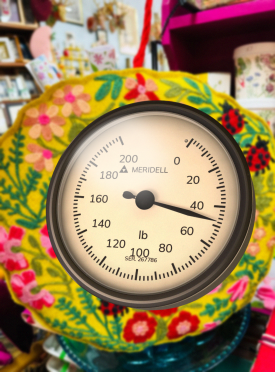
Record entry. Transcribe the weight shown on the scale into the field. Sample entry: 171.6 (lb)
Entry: 48 (lb)
